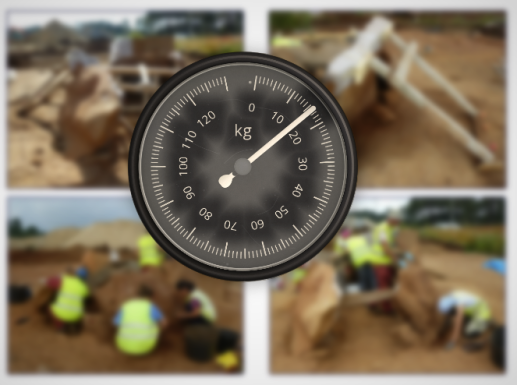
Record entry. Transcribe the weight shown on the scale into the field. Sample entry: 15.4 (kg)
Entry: 16 (kg)
